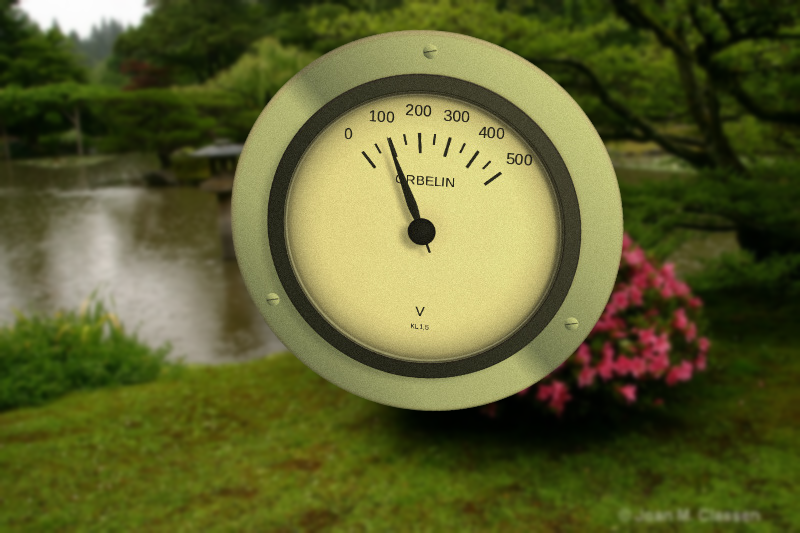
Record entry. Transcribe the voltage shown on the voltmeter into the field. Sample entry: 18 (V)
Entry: 100 (V)
